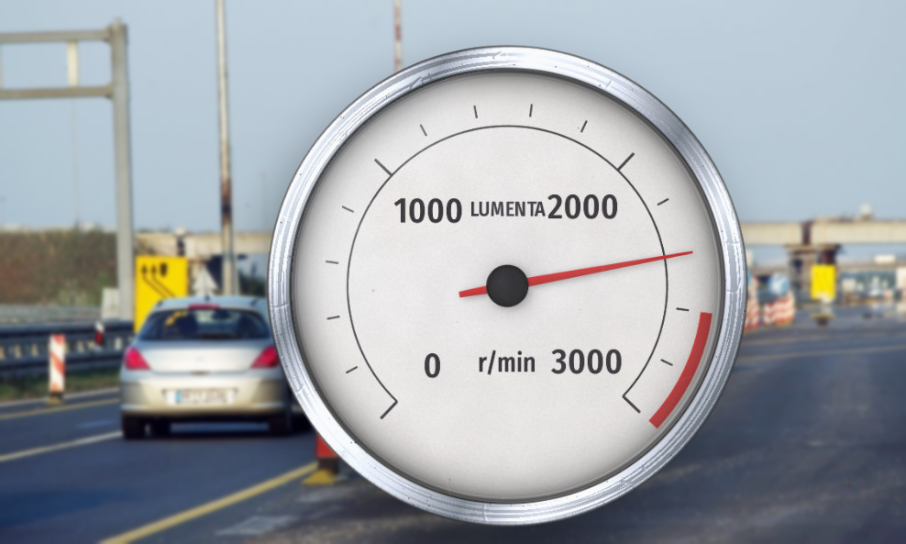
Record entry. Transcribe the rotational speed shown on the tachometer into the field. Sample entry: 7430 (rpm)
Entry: 2400 (rpm)
